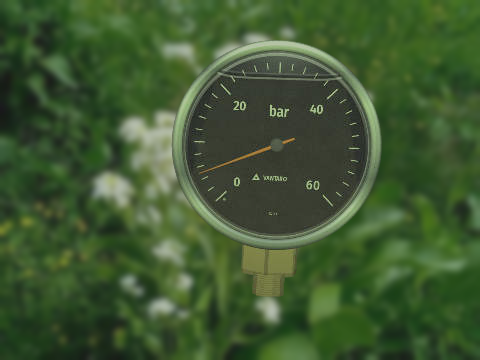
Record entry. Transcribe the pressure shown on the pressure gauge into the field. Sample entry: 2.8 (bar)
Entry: 5 (bar)
